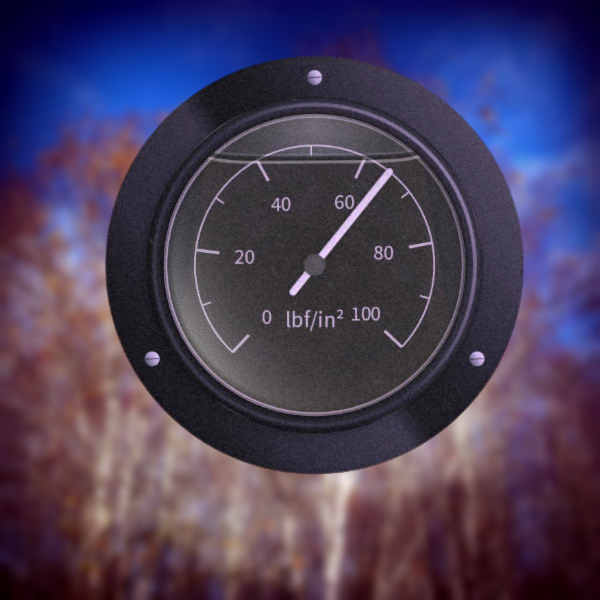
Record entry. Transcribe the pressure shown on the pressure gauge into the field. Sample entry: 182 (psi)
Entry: 65 (psi)
